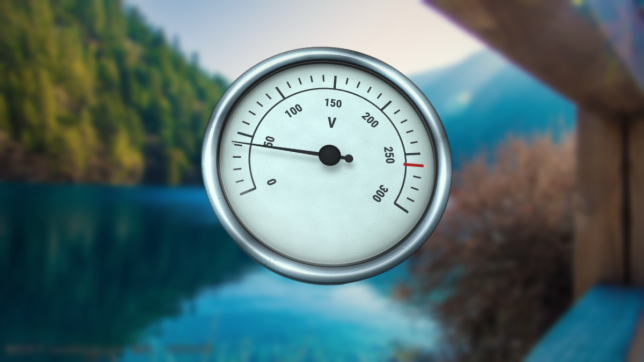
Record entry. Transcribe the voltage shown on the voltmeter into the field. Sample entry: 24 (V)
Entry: 40 (V)
